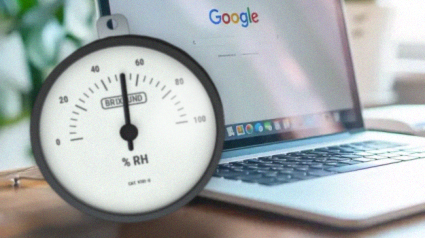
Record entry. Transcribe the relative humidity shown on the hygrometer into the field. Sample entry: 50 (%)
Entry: 52 (%)
